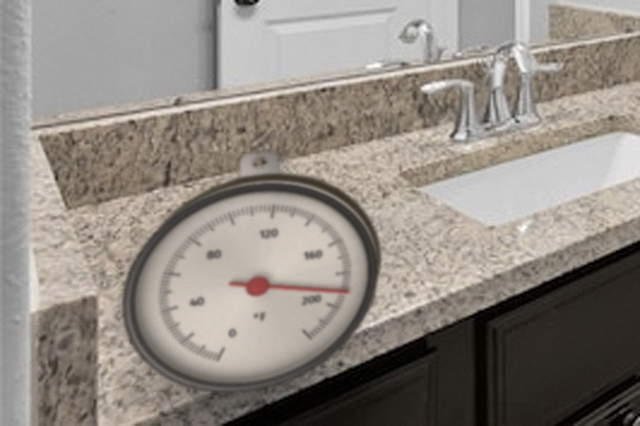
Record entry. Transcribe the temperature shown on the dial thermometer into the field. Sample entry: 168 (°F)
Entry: 190 (°F)
